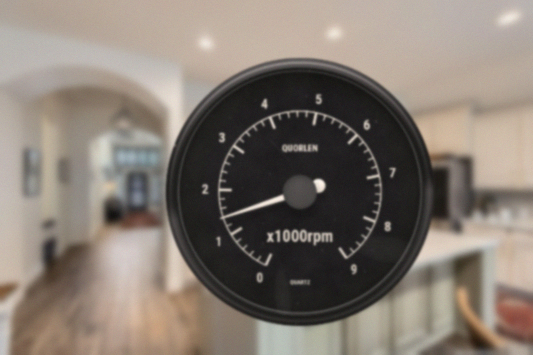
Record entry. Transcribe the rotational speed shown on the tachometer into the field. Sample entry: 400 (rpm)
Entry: 1400 (rpm)
